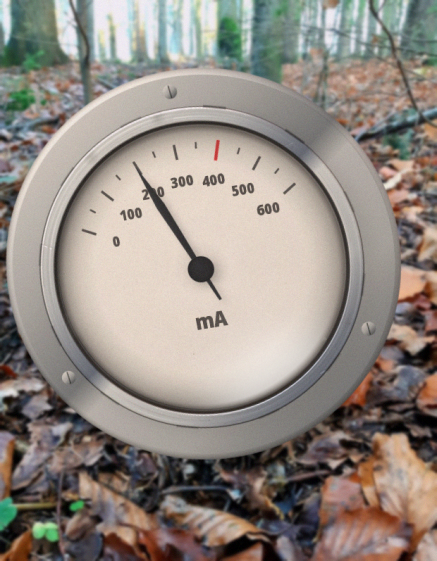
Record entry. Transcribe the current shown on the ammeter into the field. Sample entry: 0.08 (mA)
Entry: 200 (mA)
